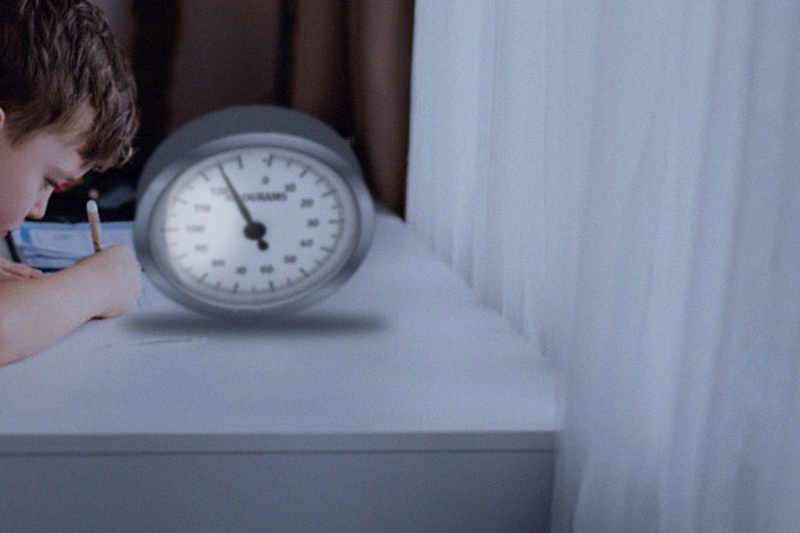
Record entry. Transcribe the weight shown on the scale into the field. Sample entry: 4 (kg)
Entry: 125 (kg)
